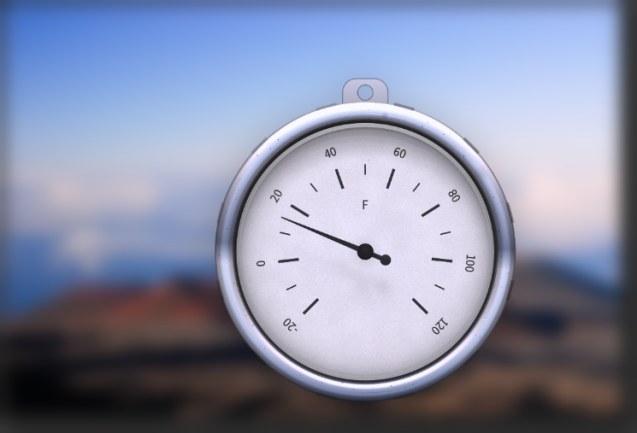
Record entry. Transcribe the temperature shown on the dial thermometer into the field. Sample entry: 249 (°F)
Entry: 15 (°F)
